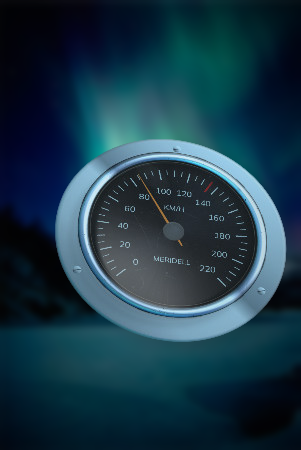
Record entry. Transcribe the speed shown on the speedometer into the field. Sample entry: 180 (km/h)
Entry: 85 (km/h)
